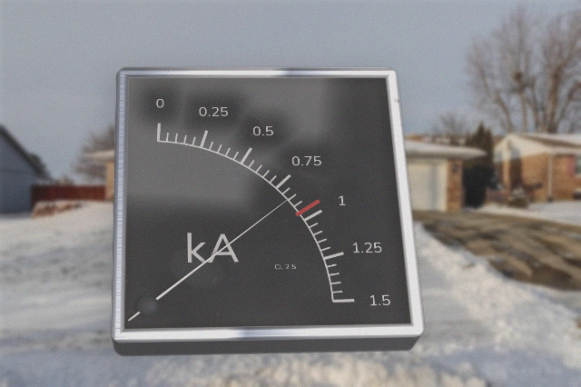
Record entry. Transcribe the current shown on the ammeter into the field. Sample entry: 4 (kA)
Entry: 0.85 (kA)
